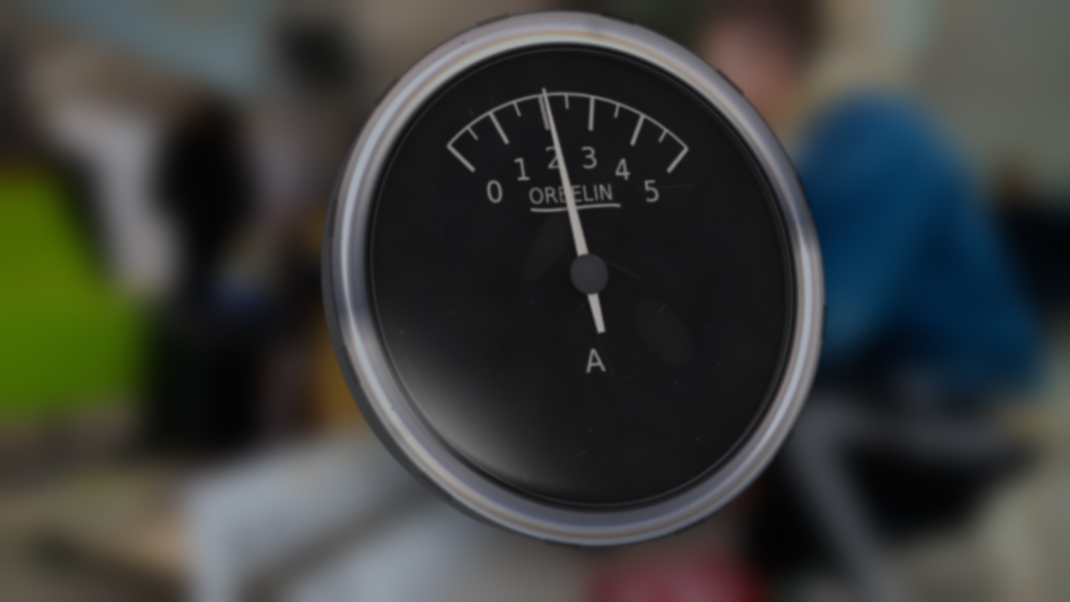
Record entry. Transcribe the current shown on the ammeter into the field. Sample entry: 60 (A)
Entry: 2 (A)
